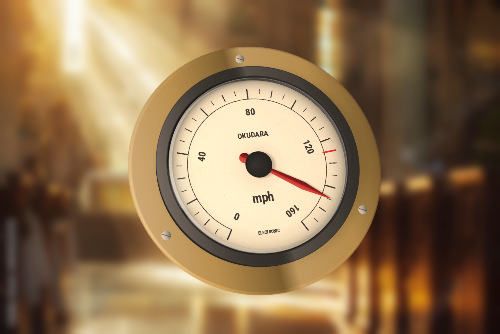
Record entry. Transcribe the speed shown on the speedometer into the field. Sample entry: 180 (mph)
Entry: 145 (mph)
